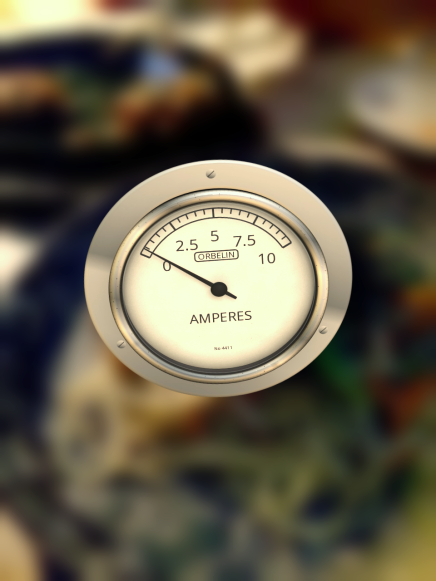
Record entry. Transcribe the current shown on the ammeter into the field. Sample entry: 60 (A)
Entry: 0.5 (A)
